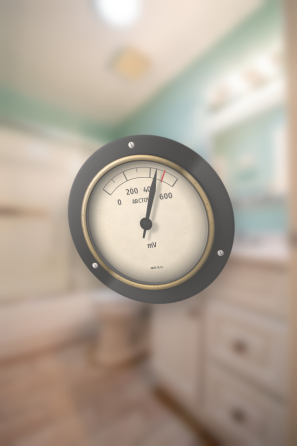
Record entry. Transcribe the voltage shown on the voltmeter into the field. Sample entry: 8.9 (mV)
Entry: 450 (mV)
